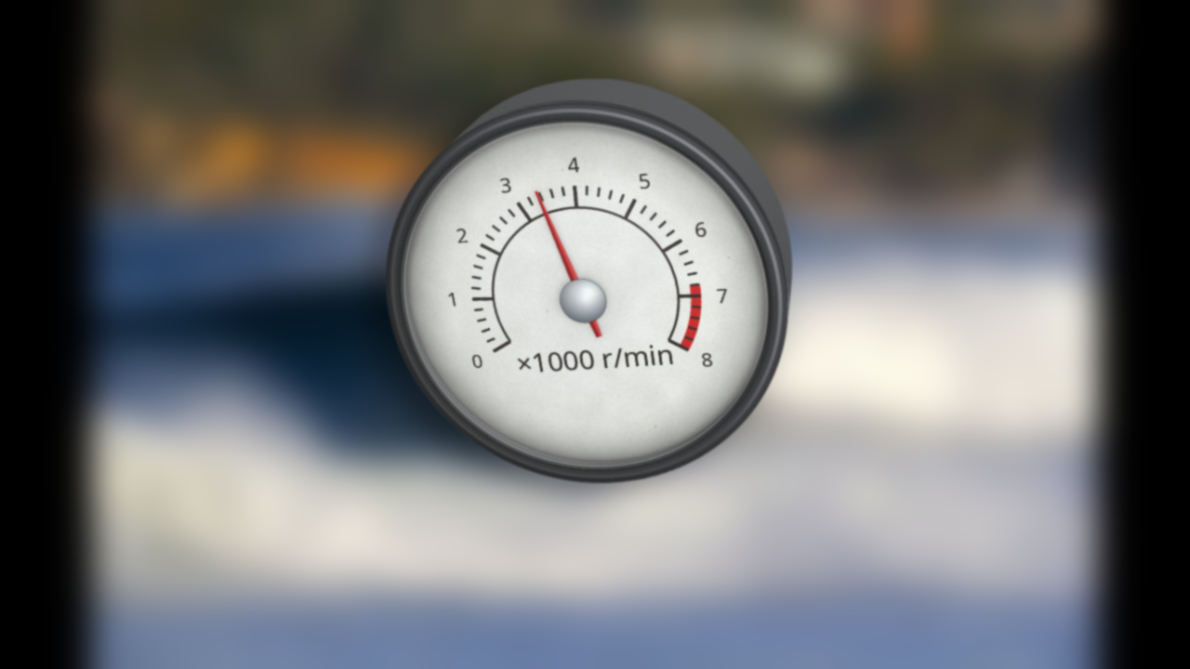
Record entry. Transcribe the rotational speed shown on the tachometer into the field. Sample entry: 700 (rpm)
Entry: 3400 (rpm)
